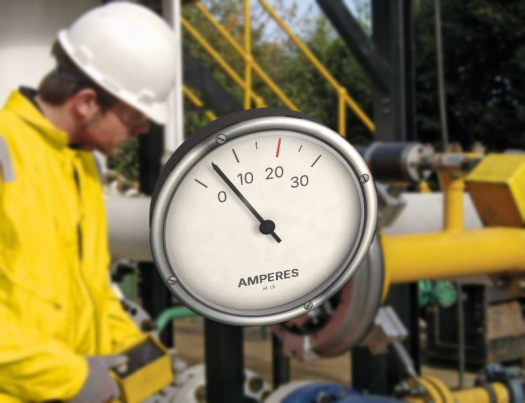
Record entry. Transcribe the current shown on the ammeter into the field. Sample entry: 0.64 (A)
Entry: 5 (A)
